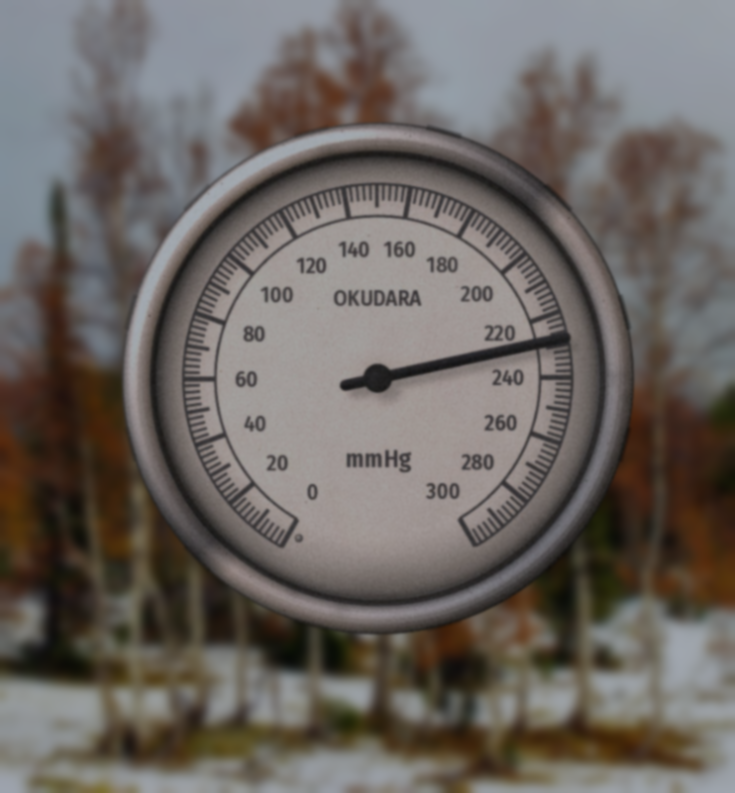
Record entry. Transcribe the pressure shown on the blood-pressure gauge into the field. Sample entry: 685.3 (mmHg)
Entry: 228 (mmHg)
